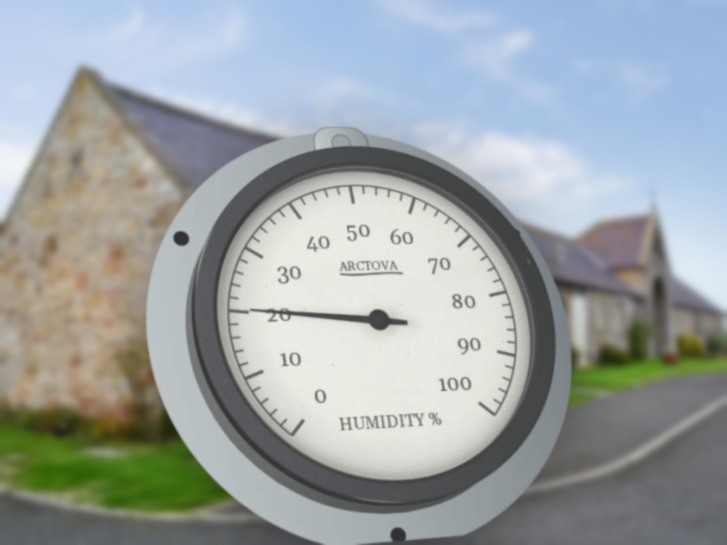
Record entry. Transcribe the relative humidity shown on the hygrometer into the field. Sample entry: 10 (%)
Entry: 20 (%)
